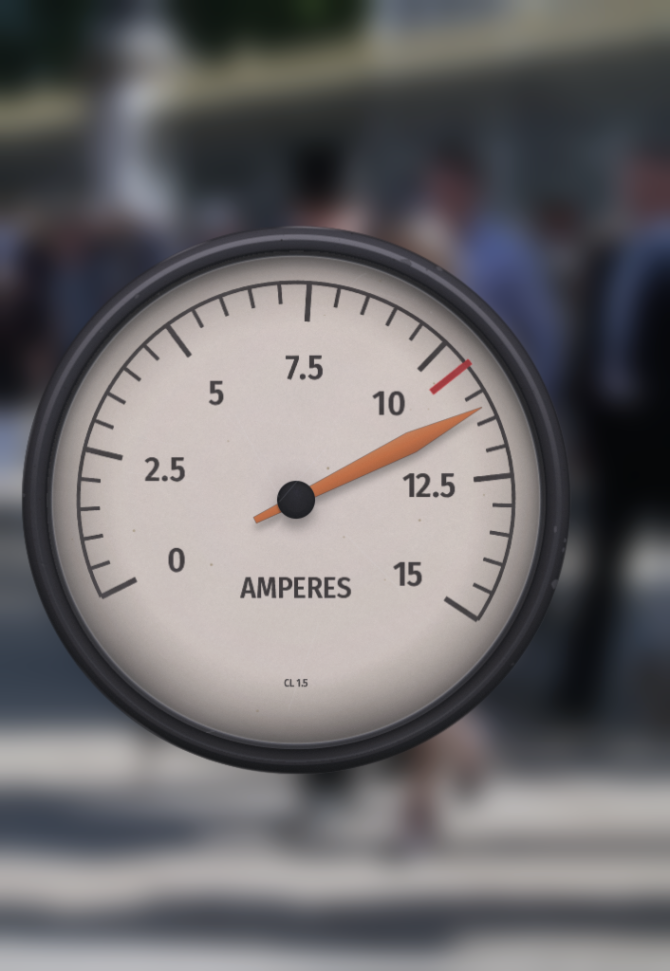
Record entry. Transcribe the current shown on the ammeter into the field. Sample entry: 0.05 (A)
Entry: 11.25 (A)
